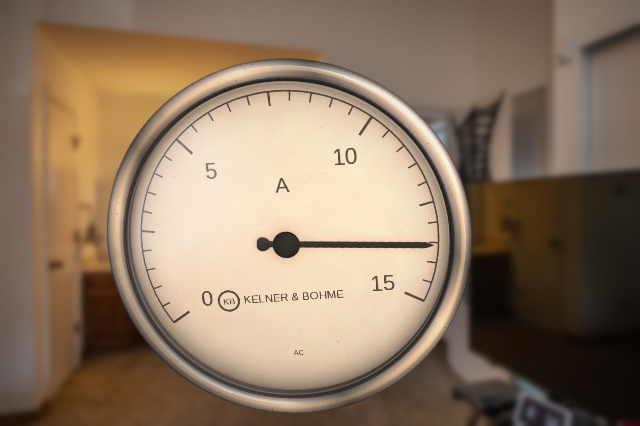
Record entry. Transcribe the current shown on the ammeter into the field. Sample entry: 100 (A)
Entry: 13.5 (A)
